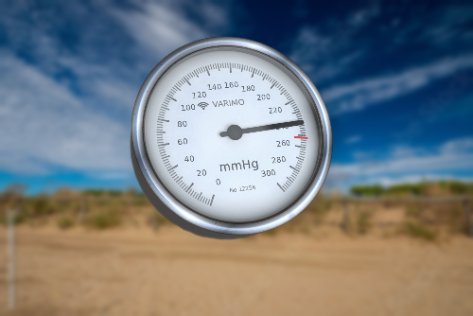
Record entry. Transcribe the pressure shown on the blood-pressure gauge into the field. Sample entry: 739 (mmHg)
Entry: 240 (mmHg)
